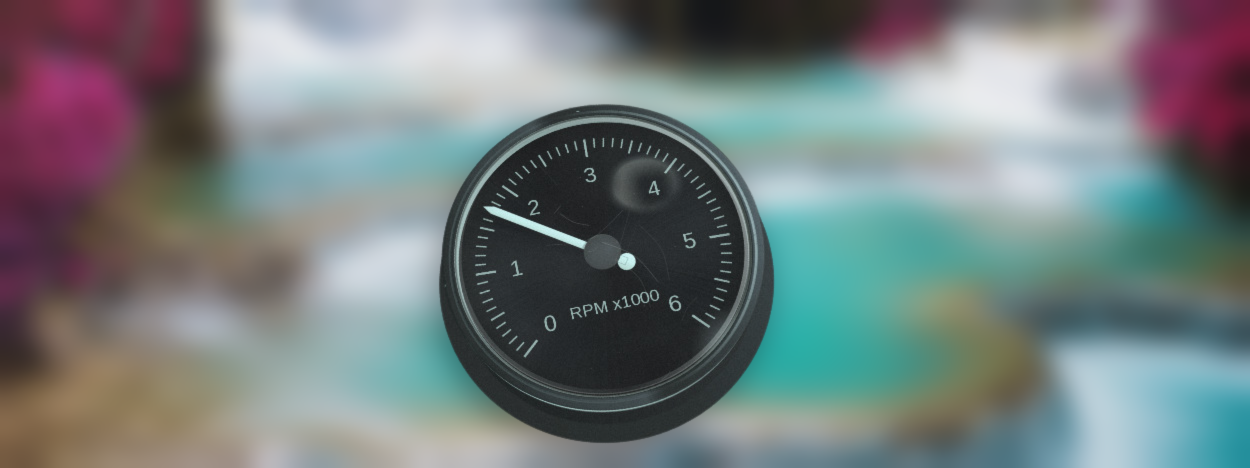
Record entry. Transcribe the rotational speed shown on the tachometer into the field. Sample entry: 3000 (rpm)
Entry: 1700 (rpm)
